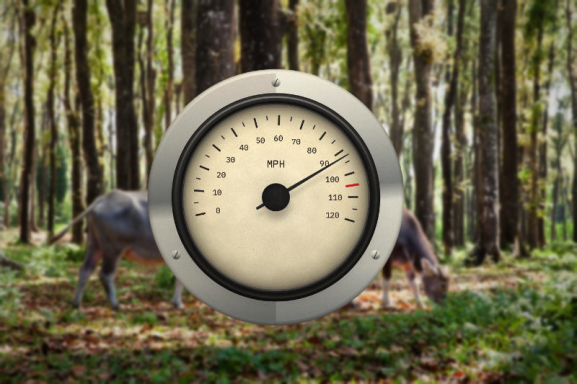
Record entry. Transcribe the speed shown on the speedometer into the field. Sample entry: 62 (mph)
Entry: 92.5 (mph)
